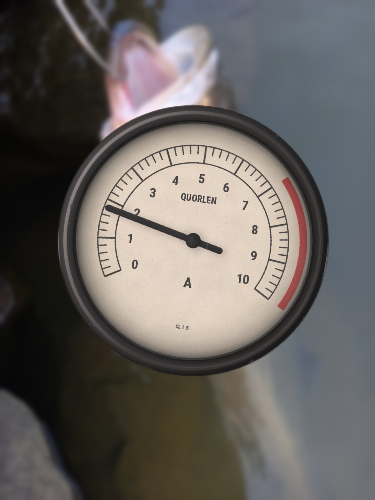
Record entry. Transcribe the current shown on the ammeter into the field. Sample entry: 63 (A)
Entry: 1.8 (A)
